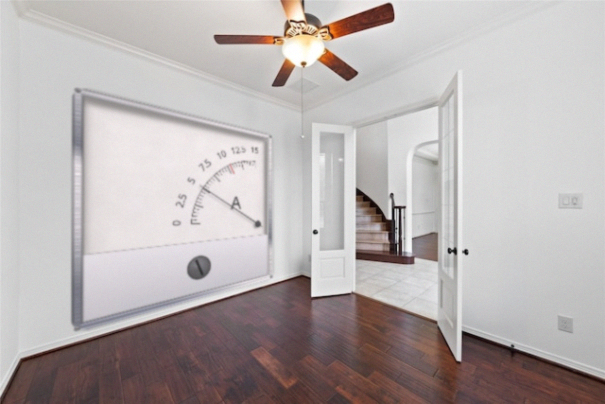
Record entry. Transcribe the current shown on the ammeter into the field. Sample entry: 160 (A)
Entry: 5 (A)
